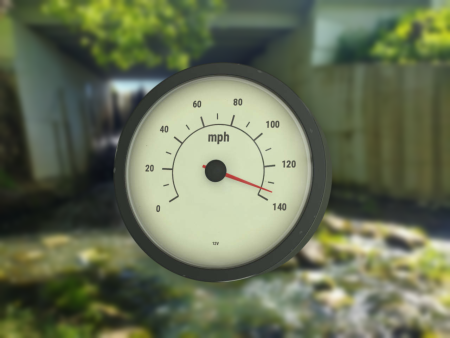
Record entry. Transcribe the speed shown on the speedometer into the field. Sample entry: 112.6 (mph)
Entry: 135 (mph)
